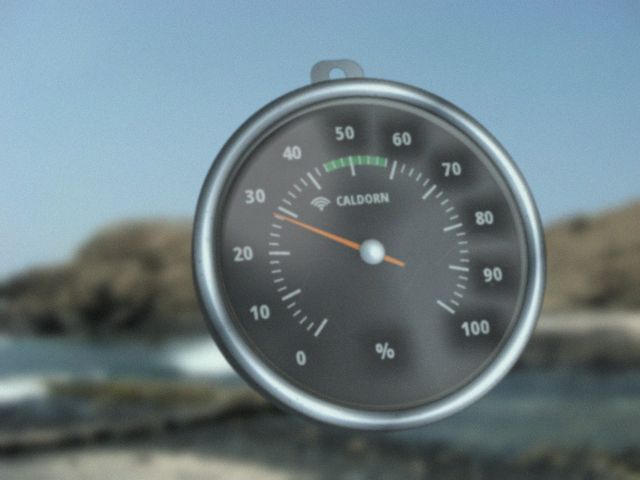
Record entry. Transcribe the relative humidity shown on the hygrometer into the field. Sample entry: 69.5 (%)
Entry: 28 (%)
